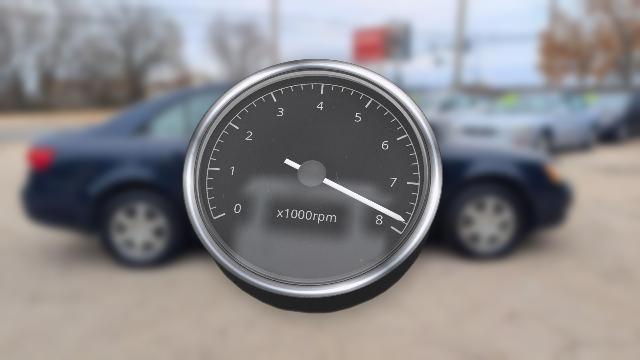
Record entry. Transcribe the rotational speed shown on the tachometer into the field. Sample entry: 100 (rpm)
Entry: 7800 (rpm)
